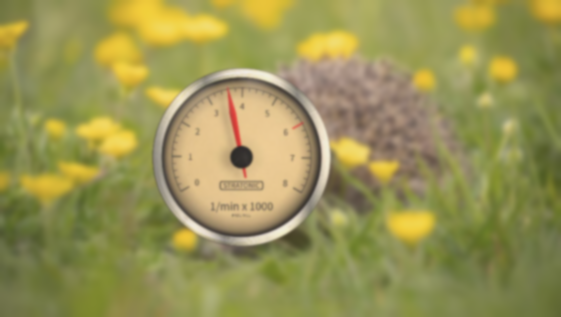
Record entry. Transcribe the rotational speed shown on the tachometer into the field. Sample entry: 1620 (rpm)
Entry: 3600 (rpm)
